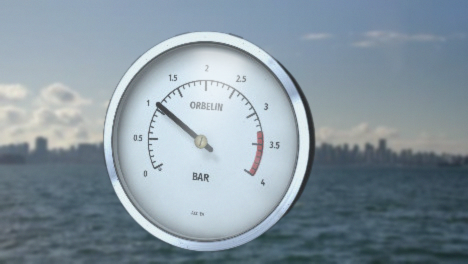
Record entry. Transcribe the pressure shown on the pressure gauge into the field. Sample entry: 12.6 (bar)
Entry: 1.1 (bar)
